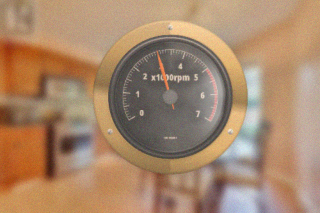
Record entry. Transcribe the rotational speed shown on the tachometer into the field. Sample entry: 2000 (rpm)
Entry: 3000 (rpm)
